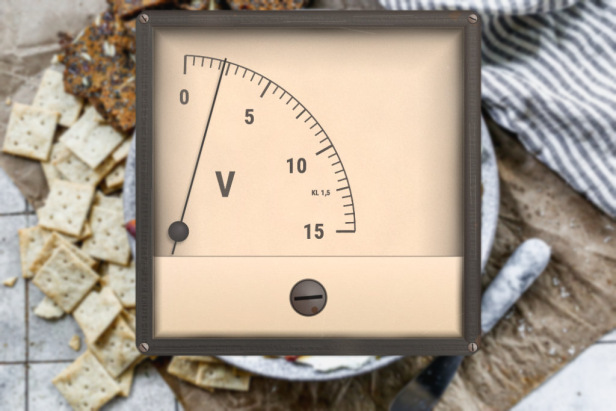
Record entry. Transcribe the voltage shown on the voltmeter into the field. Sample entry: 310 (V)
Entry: 2.25 (V)
